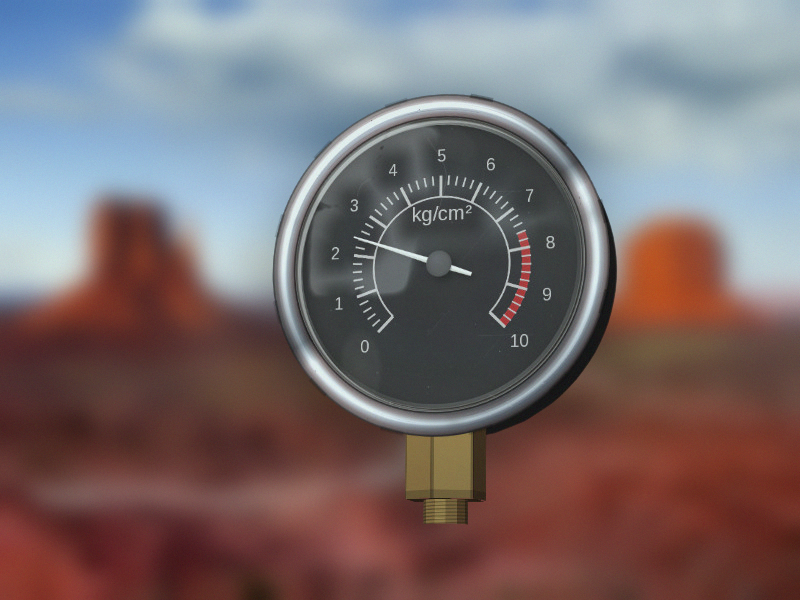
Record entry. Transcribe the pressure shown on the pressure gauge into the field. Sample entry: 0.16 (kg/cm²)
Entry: 2.4 (kg/cm²)
